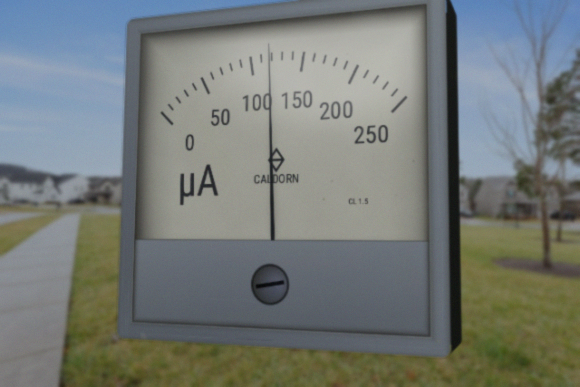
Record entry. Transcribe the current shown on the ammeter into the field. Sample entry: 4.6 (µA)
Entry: 120 (µA)
